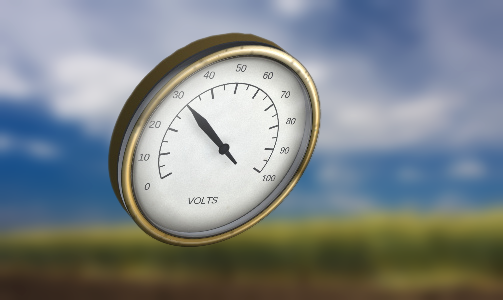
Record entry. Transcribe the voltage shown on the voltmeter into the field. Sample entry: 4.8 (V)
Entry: 30 (V)
